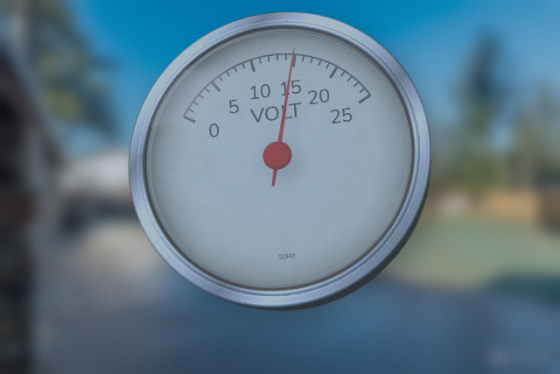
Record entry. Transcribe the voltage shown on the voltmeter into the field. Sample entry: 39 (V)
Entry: 15 (V)
